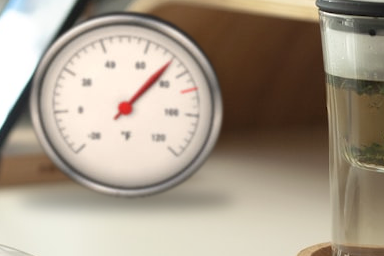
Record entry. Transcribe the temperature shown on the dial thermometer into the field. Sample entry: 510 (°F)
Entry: 72 (°F)
